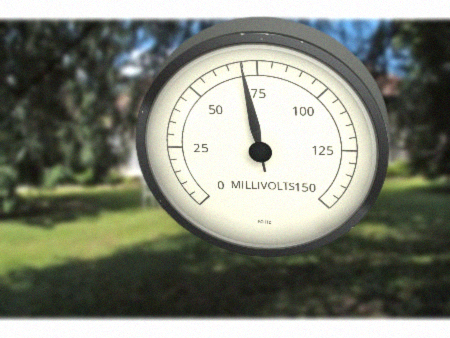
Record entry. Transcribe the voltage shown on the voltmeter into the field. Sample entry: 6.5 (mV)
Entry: 70 (mV)
